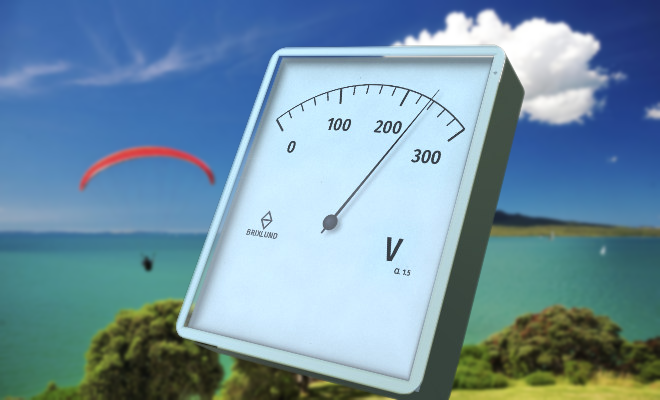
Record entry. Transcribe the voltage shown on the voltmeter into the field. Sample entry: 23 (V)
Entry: 240 (V)
